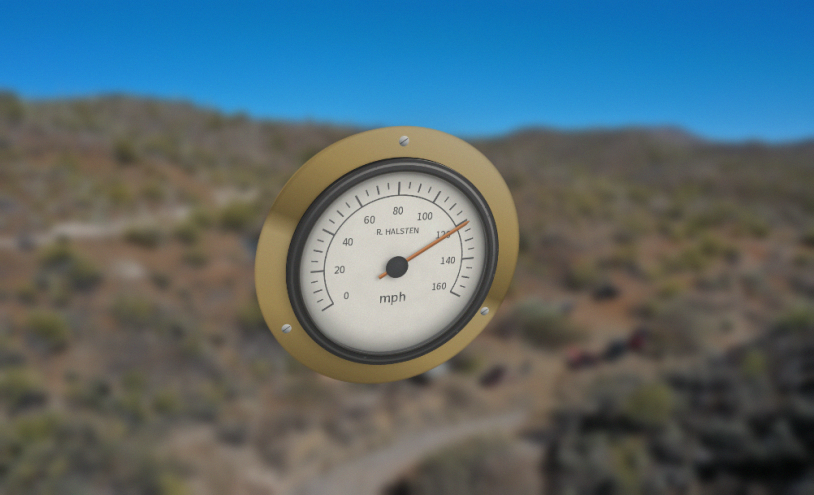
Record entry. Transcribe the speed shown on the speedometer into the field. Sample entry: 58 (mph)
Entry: 120 (mph)
